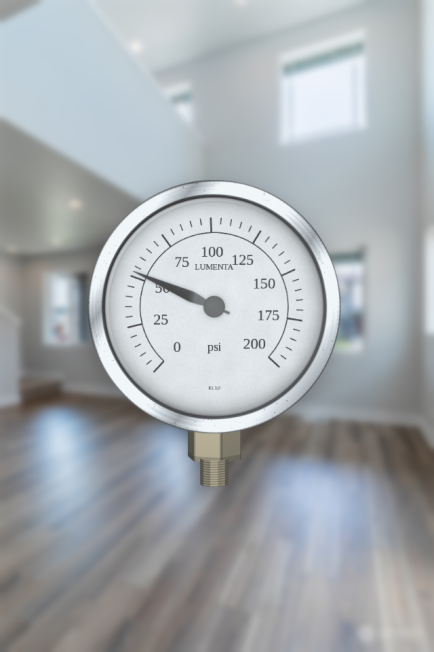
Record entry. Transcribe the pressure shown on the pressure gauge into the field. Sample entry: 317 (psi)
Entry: 52.5 (psi)
